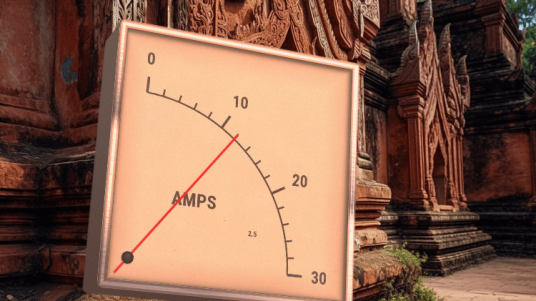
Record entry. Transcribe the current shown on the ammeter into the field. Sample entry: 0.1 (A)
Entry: 12 (A)
